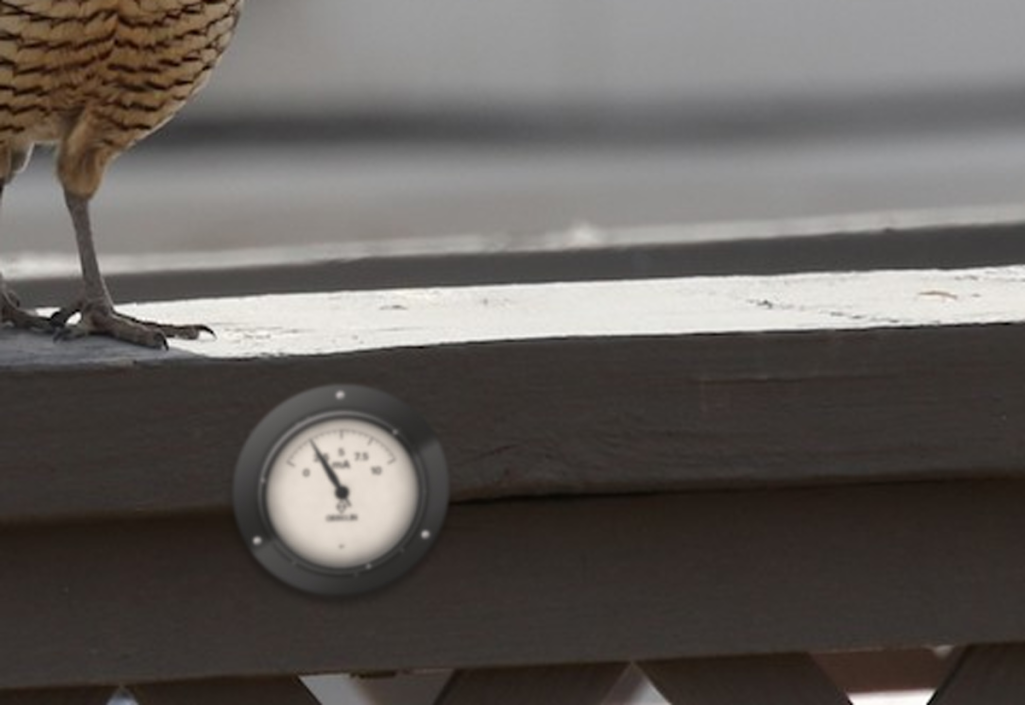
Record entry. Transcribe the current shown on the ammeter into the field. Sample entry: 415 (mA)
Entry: 2.5 (mA)
